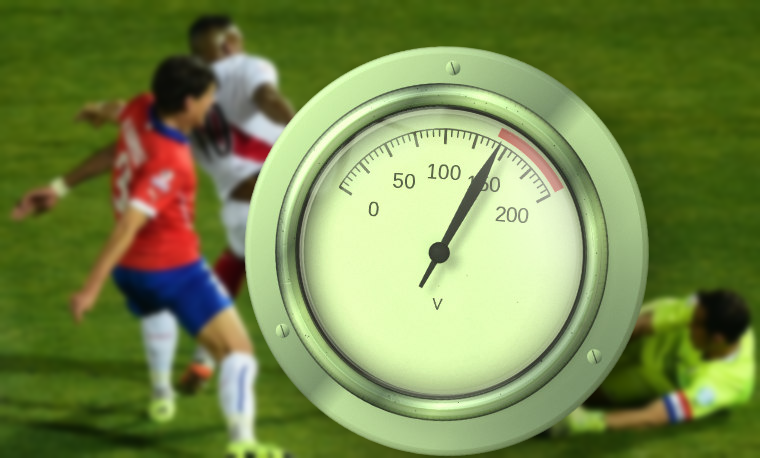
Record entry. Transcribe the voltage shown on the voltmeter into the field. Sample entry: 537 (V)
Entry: 145 (V)
